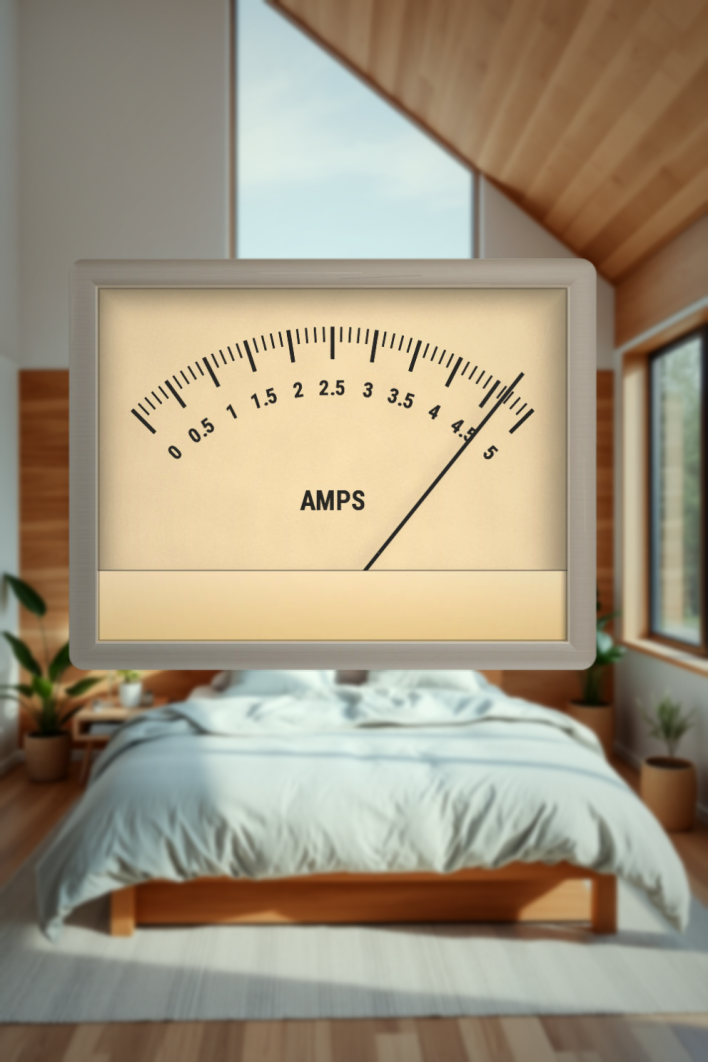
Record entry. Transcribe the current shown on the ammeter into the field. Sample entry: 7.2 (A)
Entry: 4.65 (A)
